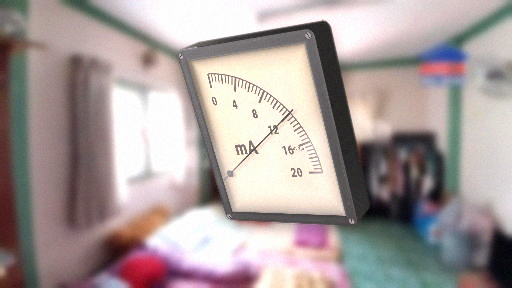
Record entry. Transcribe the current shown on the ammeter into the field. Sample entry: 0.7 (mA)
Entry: 12 (mA)
